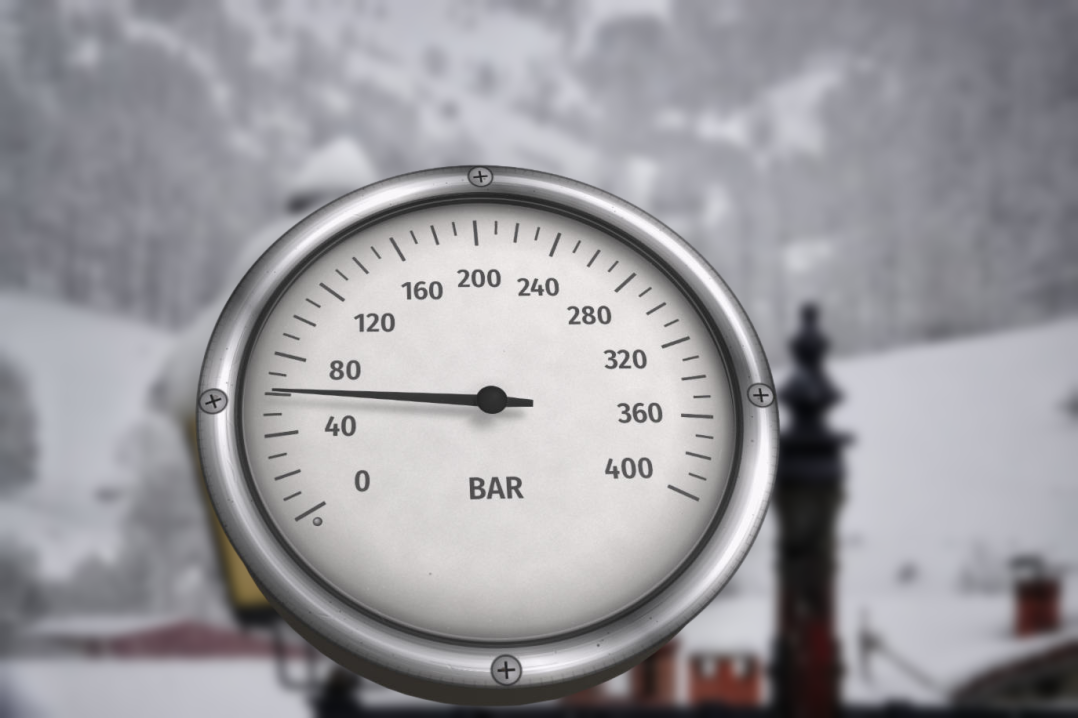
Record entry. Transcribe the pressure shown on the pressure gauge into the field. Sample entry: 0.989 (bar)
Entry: 60 (bar)
